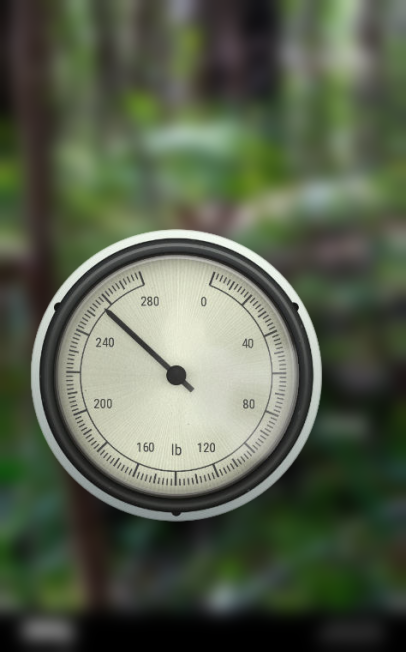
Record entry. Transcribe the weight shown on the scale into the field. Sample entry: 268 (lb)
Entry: 256 (lb)
